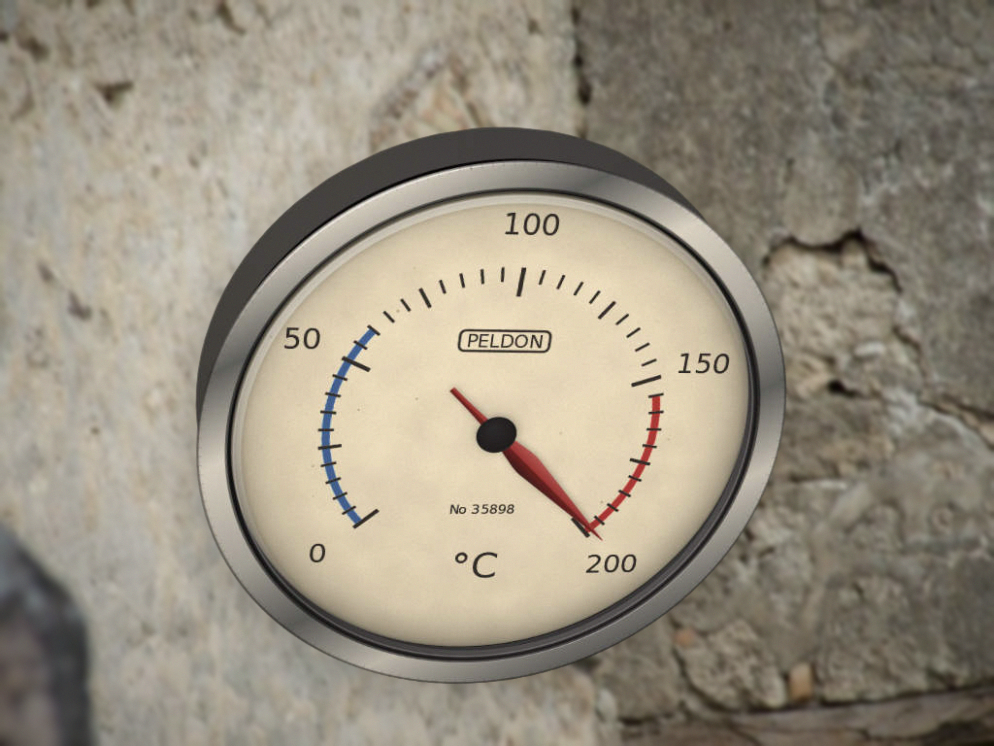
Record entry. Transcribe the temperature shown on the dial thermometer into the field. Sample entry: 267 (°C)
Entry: 197.5 (°C)
